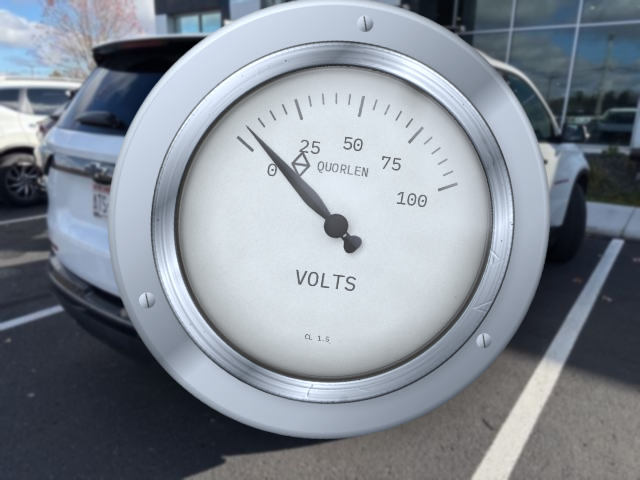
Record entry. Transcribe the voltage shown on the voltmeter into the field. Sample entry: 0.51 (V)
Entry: 5 (V)
